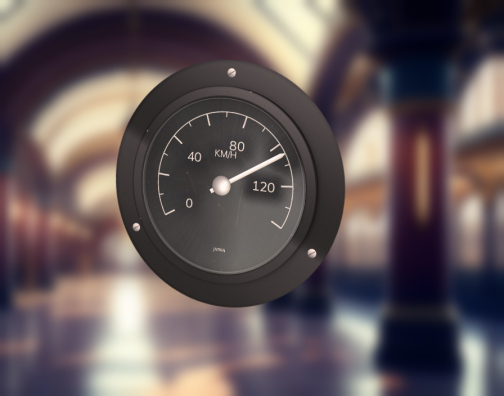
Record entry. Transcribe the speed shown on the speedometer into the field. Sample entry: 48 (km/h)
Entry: 105 (km/h)
